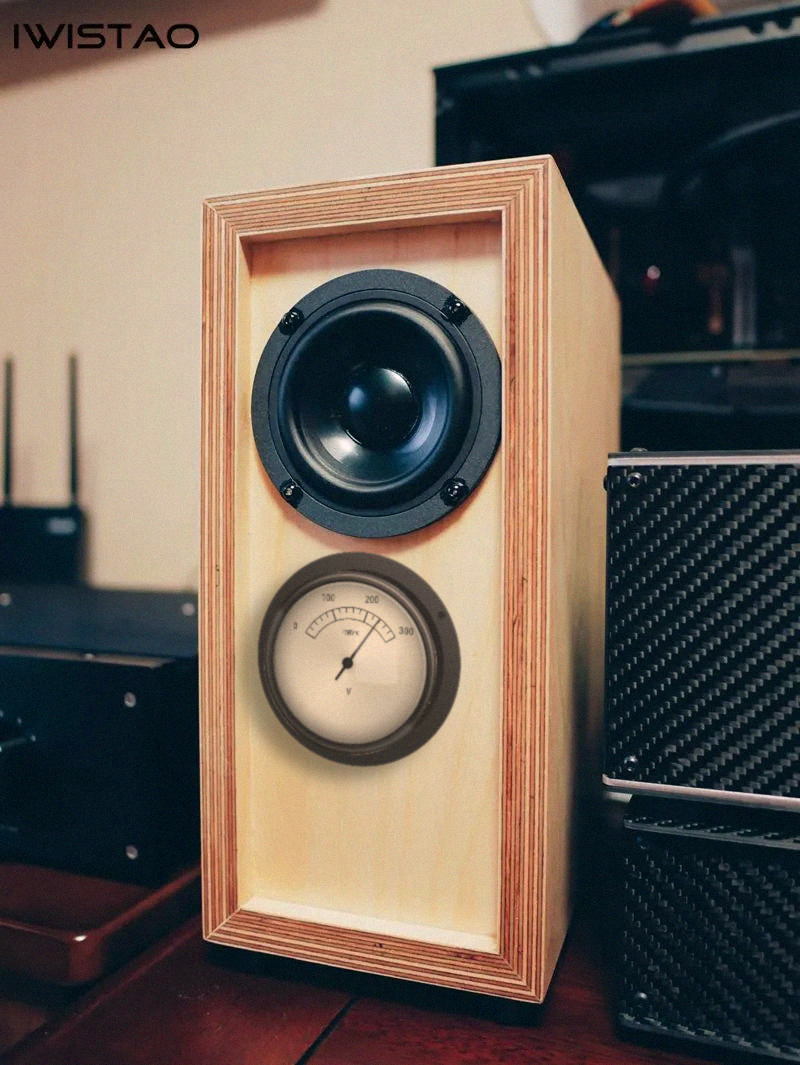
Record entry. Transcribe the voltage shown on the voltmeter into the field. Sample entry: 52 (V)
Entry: 240 (V)
